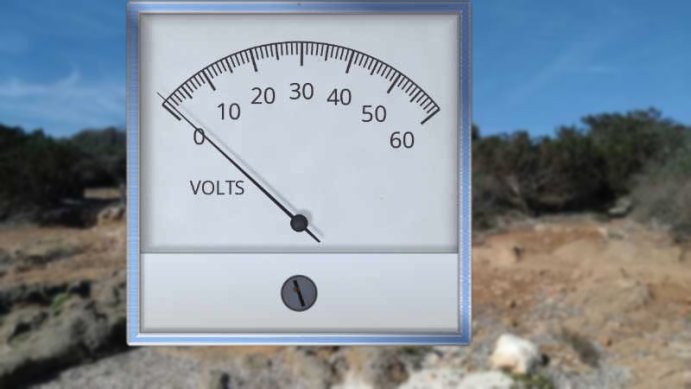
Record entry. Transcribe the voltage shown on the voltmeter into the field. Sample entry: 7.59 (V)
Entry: 1 (V)
